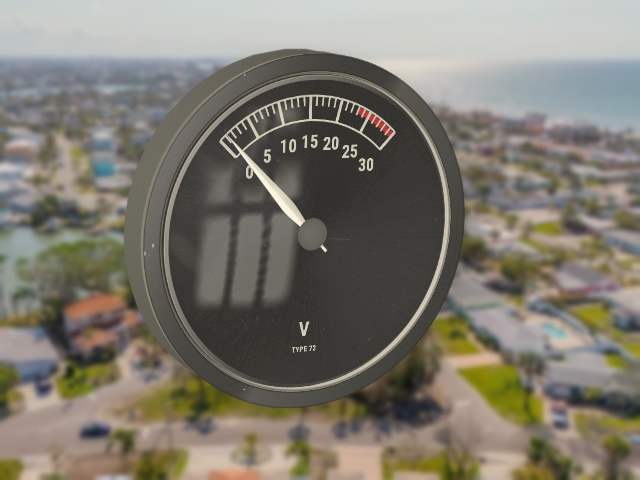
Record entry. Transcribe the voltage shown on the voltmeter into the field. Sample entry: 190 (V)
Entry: 1 (V)
